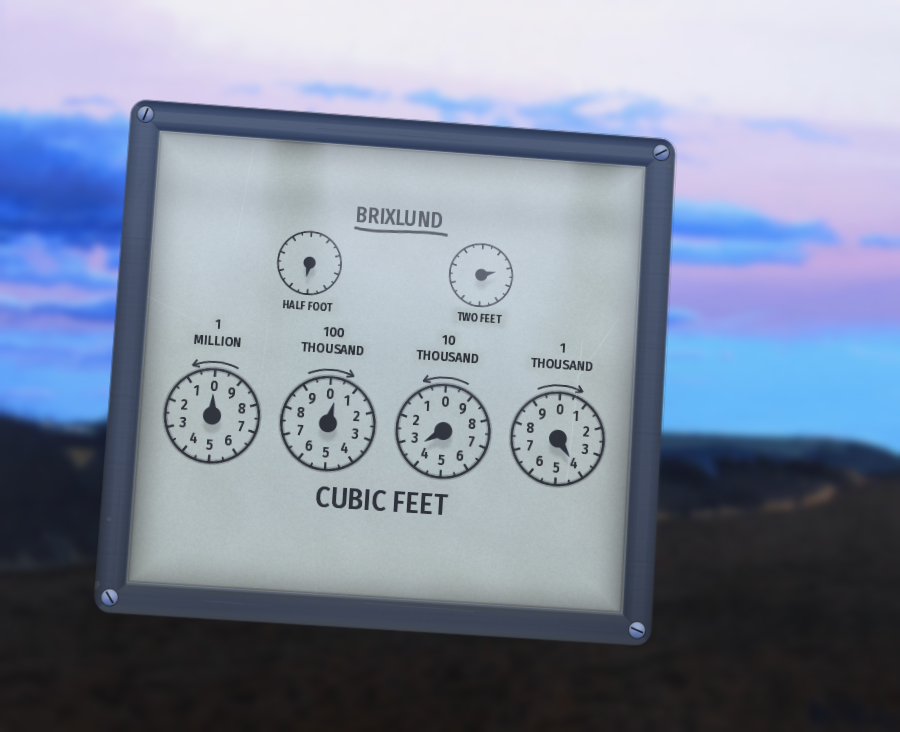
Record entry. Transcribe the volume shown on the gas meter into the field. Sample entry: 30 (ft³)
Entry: 3400 (ft³)
